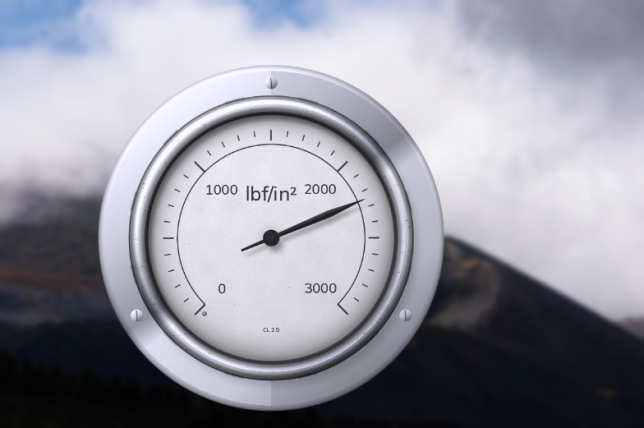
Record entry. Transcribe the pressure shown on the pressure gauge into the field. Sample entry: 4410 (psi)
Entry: 2250 (psi)
